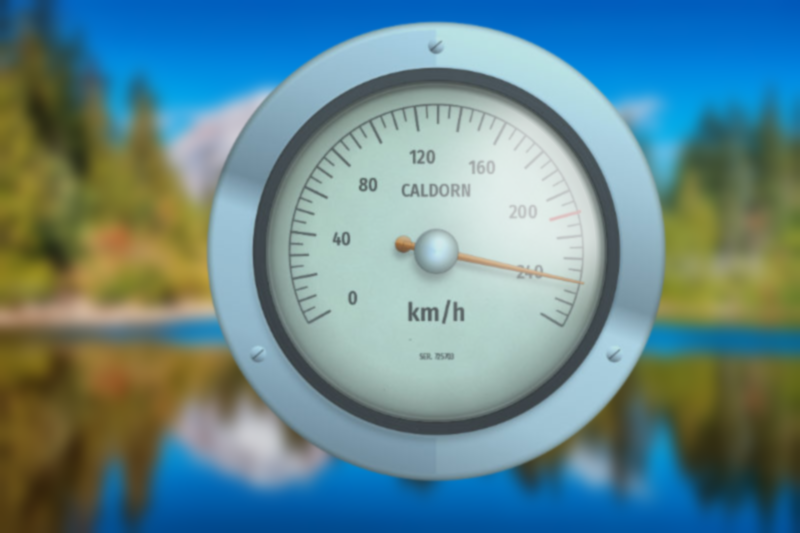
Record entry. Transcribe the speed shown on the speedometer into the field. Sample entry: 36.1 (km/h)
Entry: 240 (km/h)
